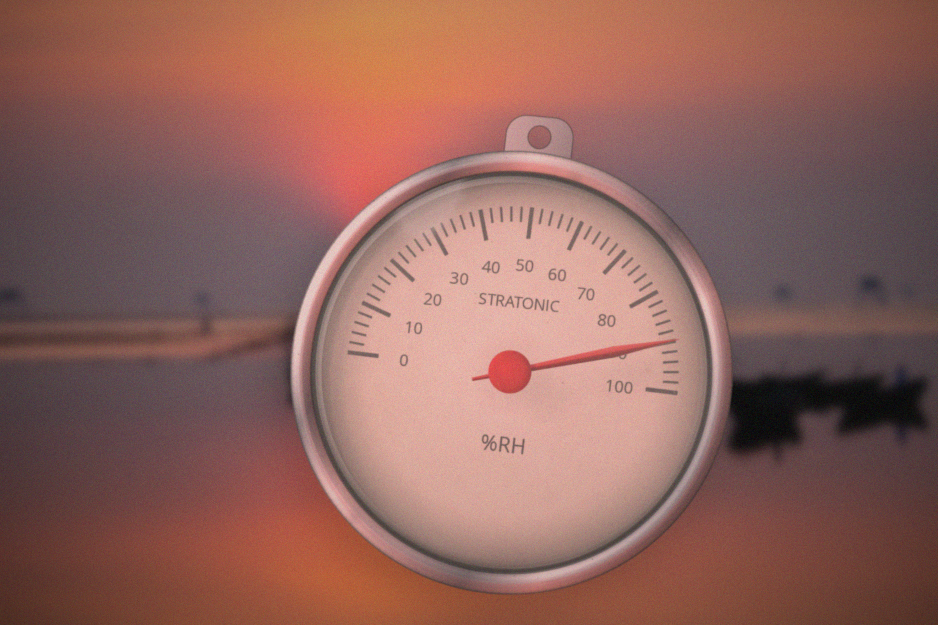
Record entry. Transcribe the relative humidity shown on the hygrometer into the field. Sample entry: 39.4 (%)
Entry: 90 (%)
